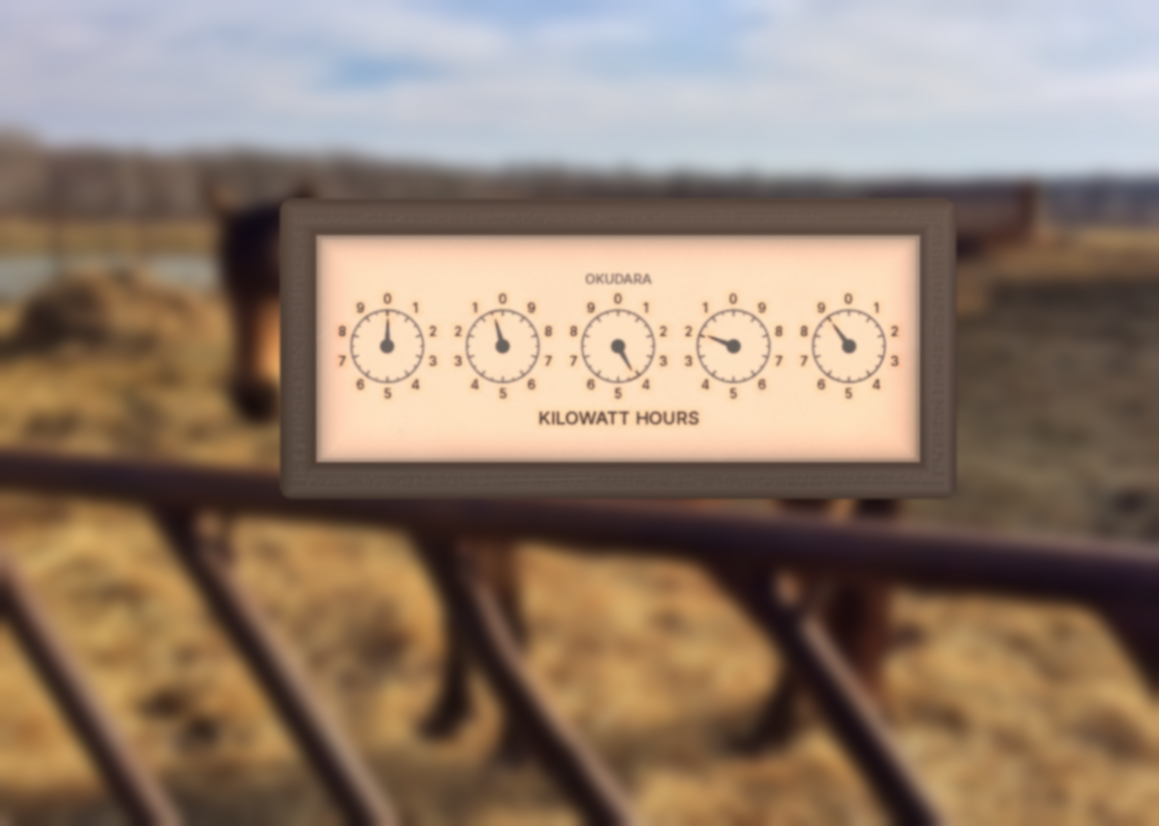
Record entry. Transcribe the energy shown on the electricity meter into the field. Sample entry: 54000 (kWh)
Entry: 419 (kWh)
